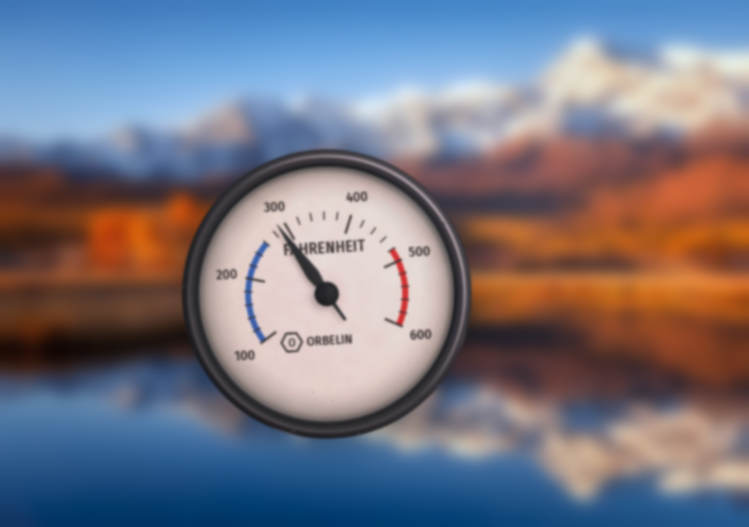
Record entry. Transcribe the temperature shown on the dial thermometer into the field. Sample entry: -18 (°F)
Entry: 290 (°F)
